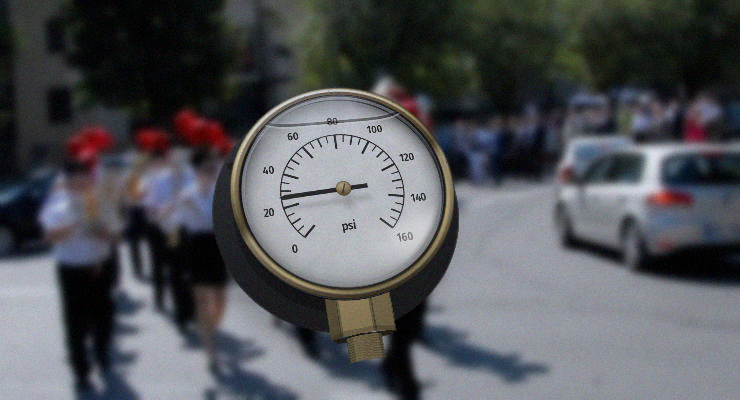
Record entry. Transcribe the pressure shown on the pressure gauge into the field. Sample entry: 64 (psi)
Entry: 25 (psi)
